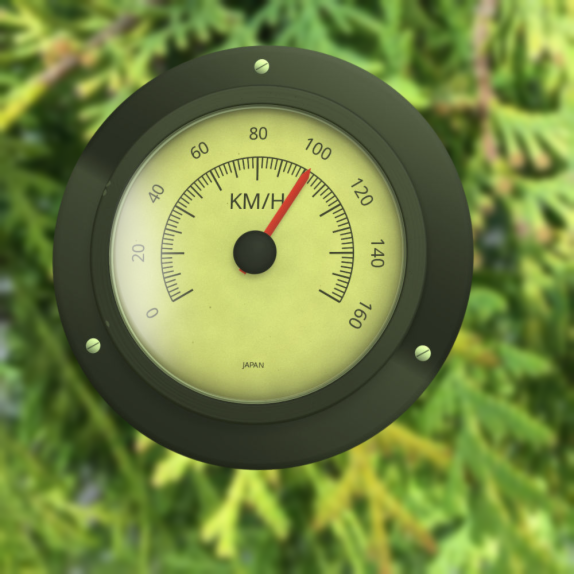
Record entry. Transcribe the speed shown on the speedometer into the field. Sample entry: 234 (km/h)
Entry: 102 (km/h)
